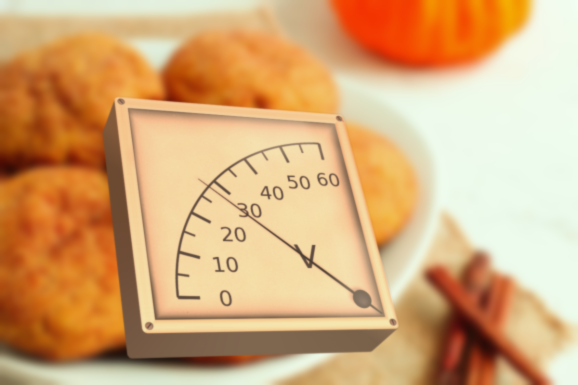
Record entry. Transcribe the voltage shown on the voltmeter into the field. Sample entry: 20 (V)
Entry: 27.5 (V)
